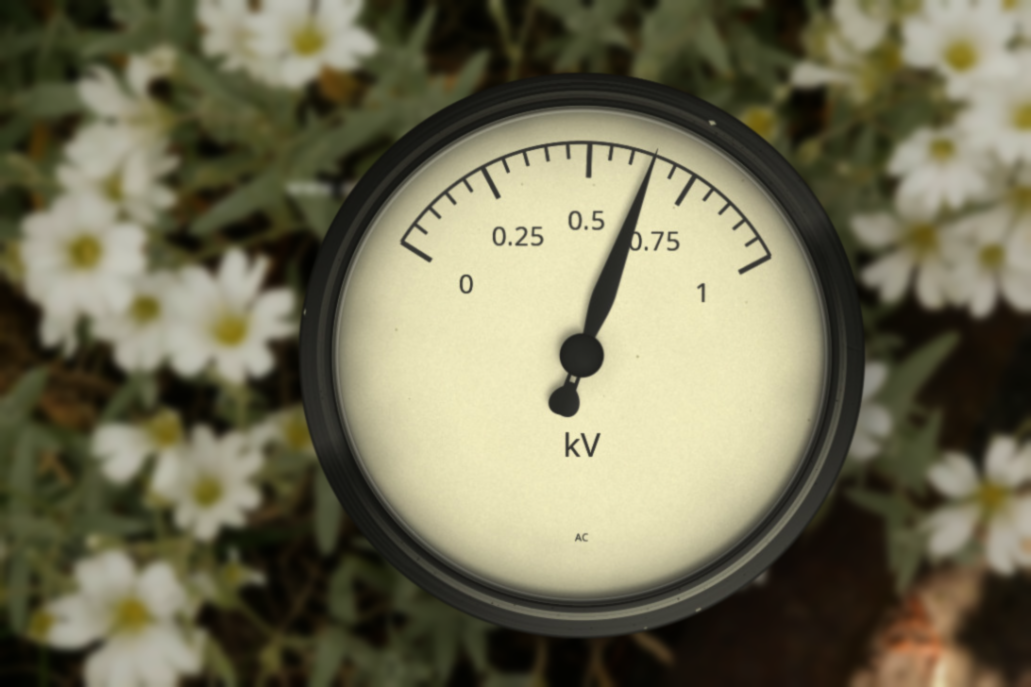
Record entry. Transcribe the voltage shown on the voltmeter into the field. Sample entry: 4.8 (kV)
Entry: 0.65 (kV)
